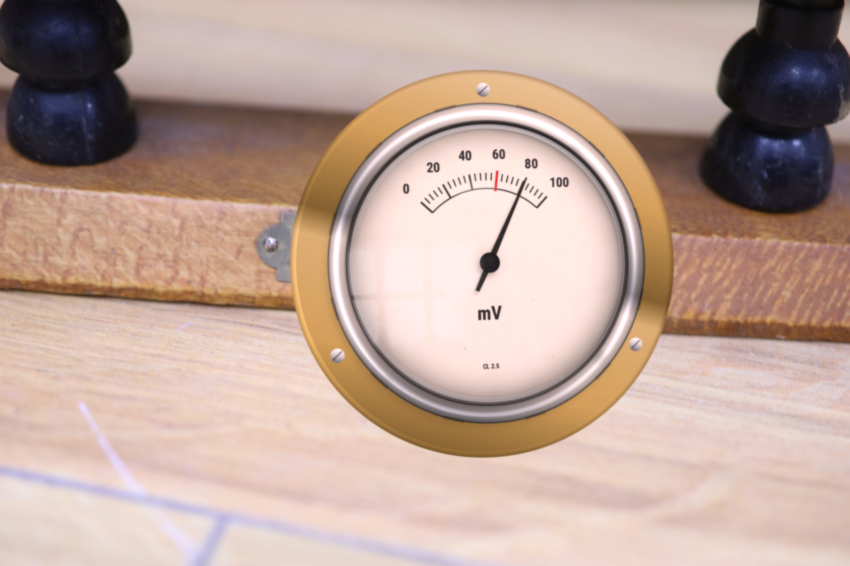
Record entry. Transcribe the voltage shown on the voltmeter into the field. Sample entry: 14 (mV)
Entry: 80 (mV)
